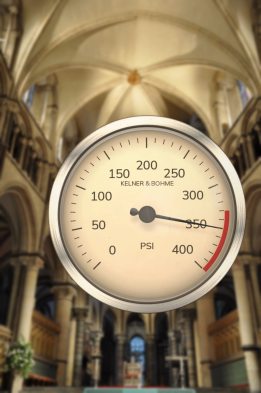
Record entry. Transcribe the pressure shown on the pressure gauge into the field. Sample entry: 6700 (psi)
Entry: 350 (psi)
